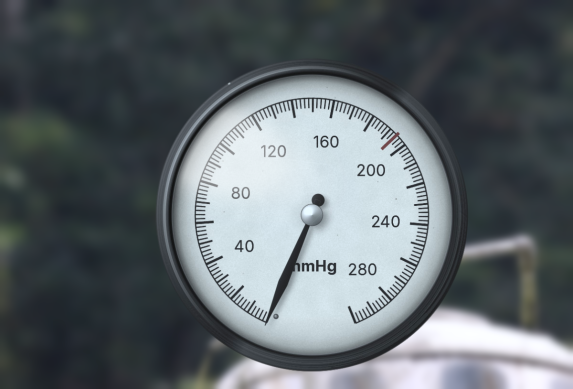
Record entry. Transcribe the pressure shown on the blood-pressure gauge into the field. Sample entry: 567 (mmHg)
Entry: 0 (mmHg)
